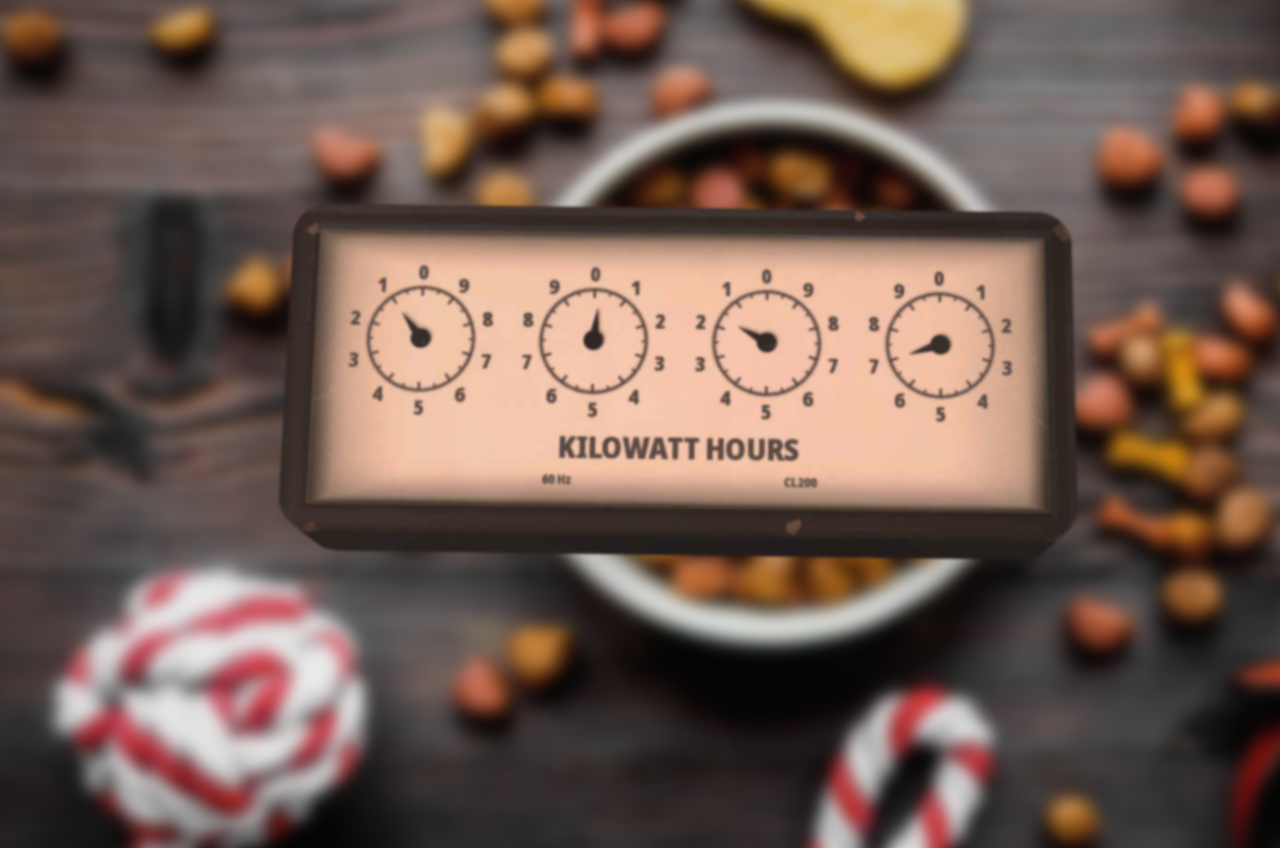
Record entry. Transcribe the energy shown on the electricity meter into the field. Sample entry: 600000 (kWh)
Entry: 1017 (kWh)
